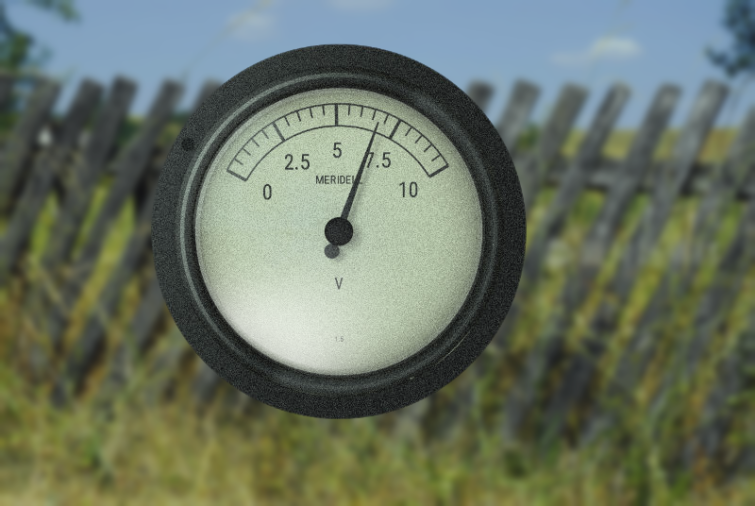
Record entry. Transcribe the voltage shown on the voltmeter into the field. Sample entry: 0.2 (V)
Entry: 6.75 (V)
